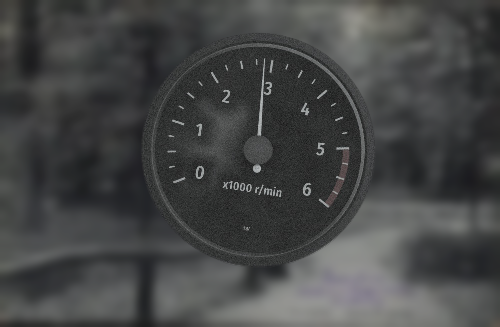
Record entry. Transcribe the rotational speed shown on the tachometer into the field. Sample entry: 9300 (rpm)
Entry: 2875 (rpm)
